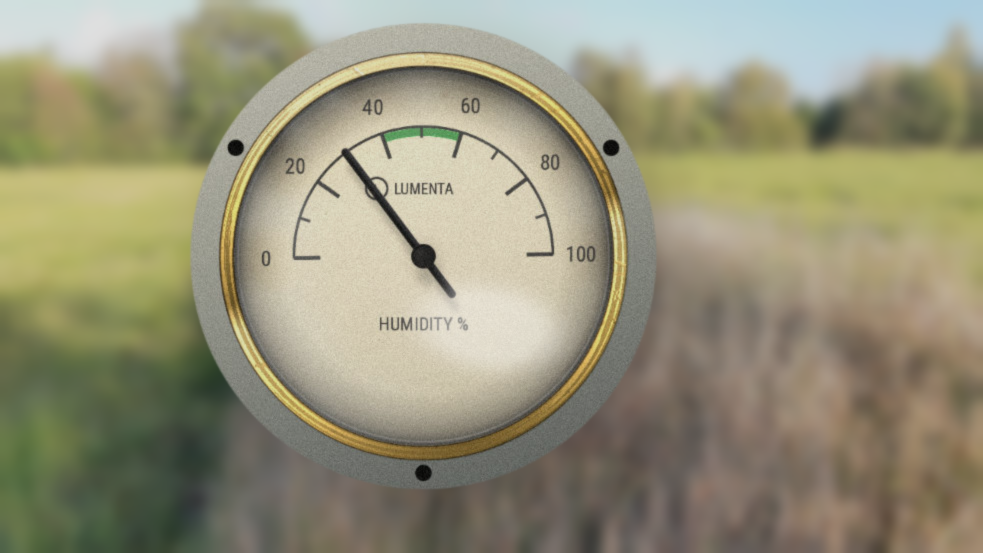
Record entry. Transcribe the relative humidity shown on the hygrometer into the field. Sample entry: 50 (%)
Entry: 30 (%)
